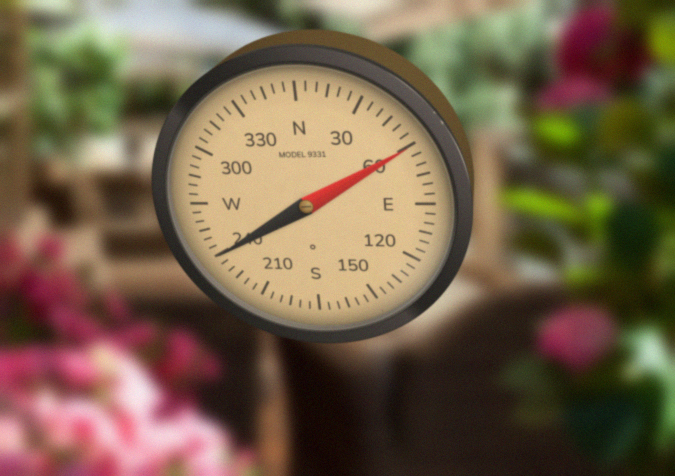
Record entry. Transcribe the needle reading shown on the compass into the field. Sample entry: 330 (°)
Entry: 60 (°)
